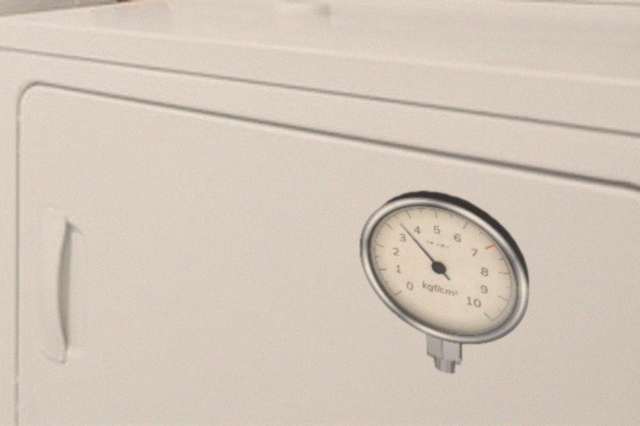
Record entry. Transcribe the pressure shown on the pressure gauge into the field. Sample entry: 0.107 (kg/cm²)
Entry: 3.5 (kg/cm²)
